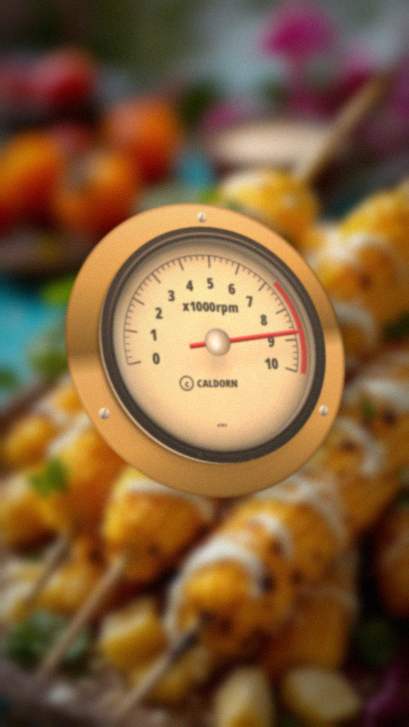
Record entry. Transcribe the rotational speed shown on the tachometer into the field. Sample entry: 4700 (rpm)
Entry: 8800 (rpm)
